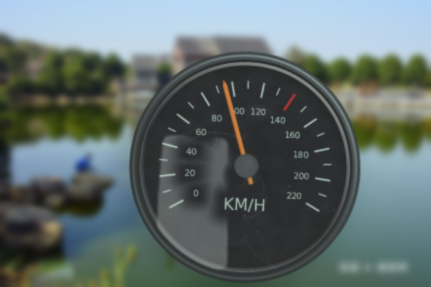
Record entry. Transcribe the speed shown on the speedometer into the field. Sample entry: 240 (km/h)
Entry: 95 (km/h)
